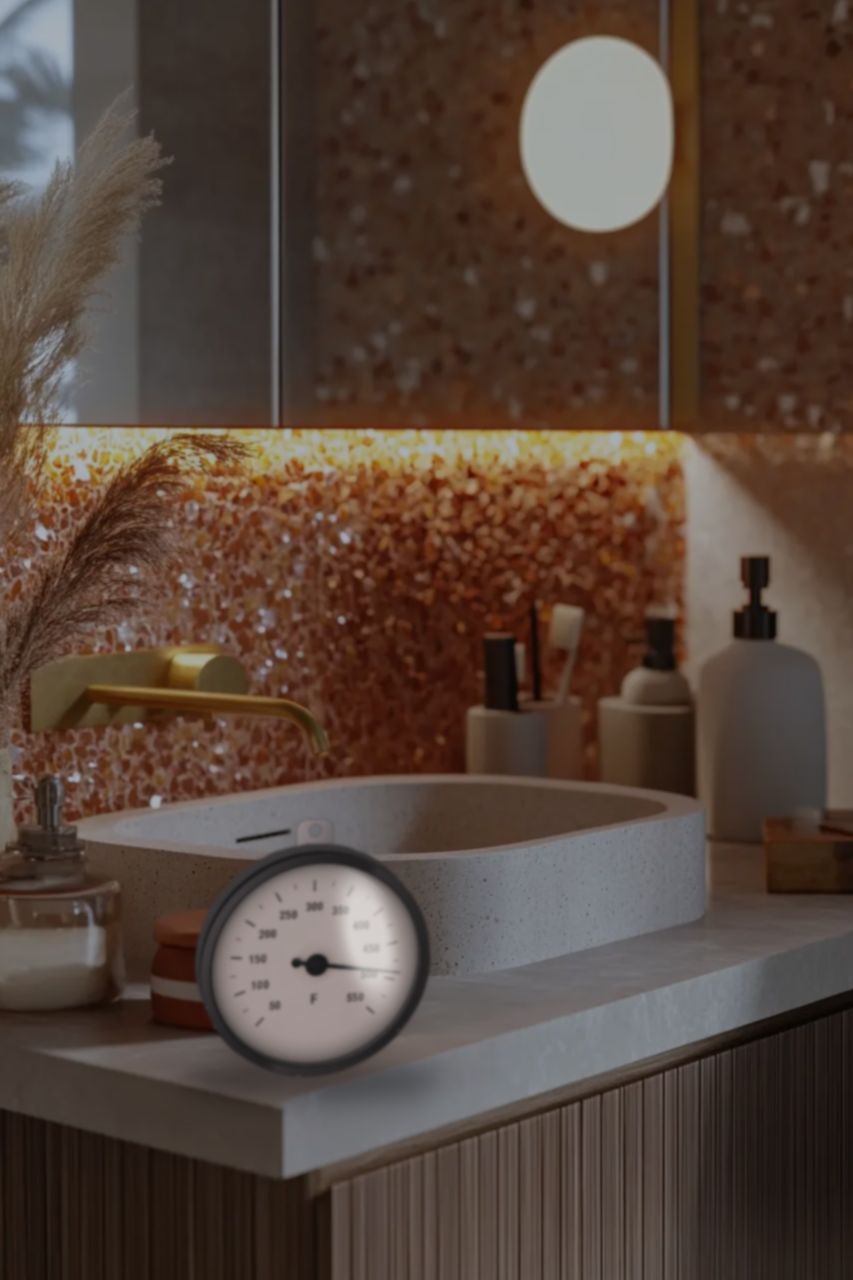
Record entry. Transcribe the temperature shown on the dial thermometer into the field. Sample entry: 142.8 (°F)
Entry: 487.5 (°F)
